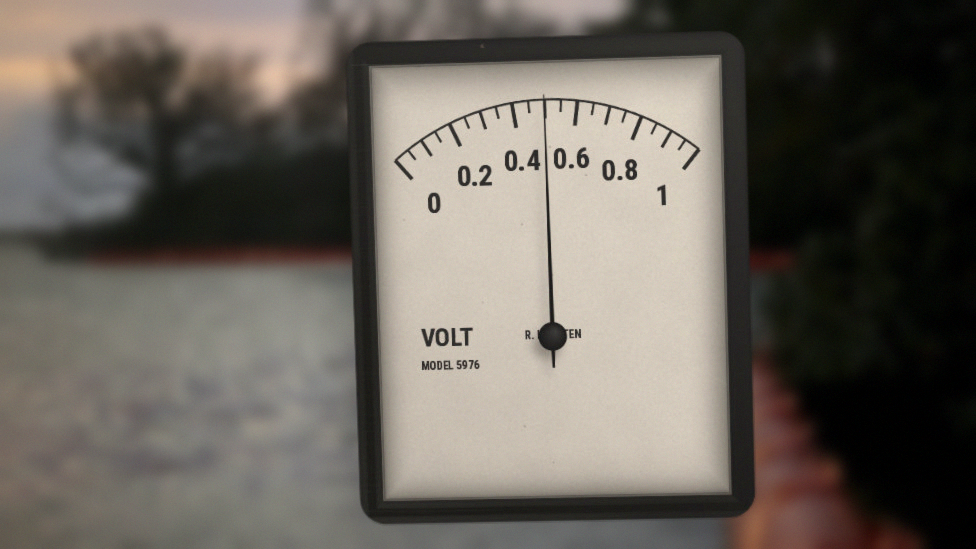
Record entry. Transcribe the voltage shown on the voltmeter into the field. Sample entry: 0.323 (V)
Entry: 0.5 (V)
